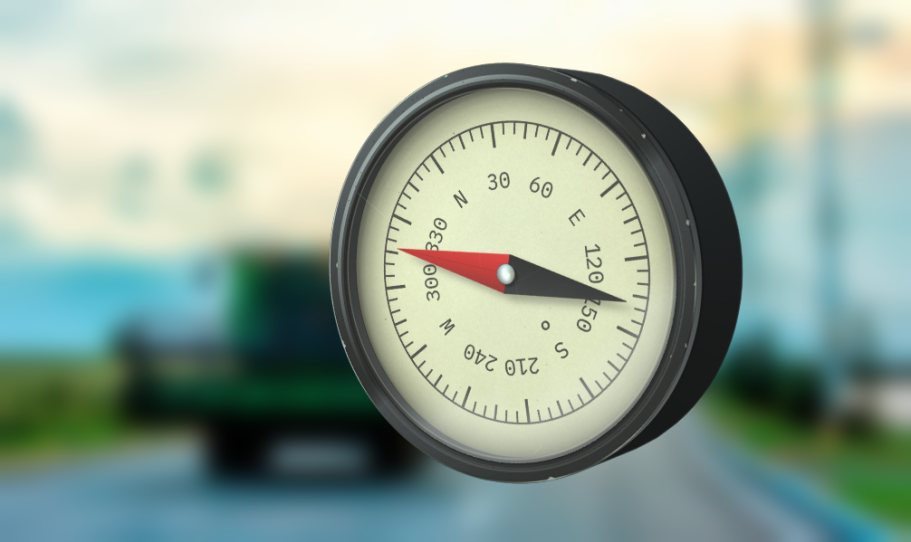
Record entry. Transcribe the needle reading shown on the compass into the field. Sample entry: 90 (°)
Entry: 317.5 (°)
